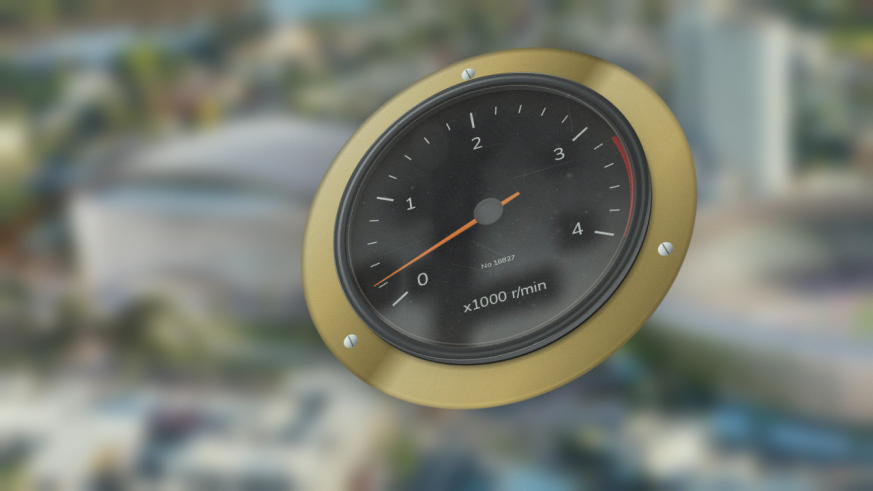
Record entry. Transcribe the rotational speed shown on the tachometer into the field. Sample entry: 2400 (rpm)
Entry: 200 (rpm)
